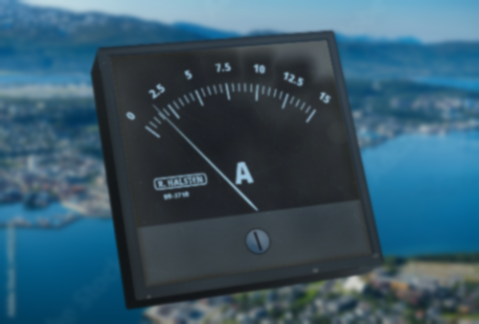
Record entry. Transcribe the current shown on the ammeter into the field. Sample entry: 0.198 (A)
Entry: 1.5 (A)
